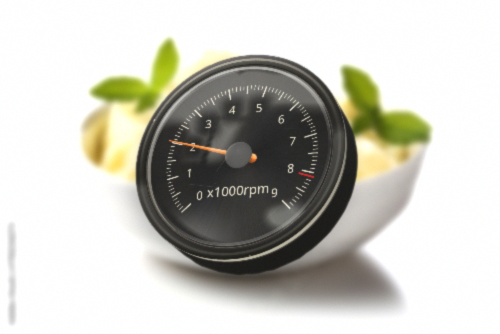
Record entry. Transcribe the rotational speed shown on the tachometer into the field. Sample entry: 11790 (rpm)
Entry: 2000 (rpm)
